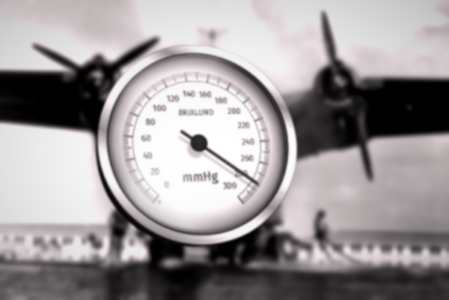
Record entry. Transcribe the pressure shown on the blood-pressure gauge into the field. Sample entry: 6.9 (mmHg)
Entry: 280 (mmHg)
